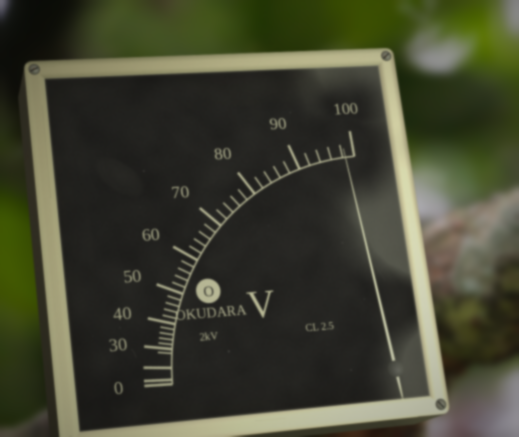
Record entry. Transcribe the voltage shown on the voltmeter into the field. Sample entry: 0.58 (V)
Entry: 98 (V)
